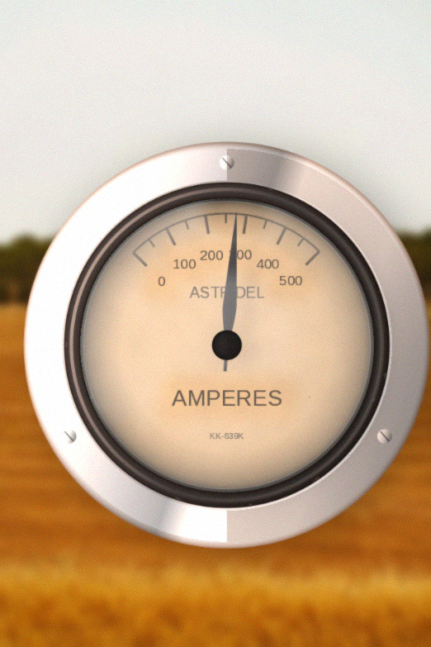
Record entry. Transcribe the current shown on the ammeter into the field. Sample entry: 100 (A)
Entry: 275 (A)
